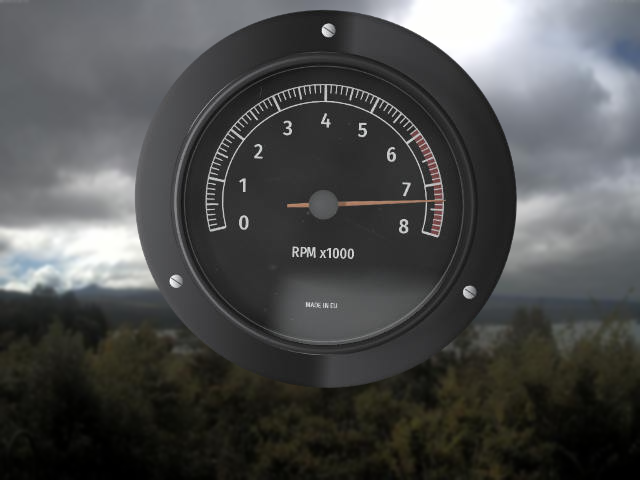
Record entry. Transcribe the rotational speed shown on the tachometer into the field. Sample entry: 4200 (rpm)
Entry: 7300 (rpm)
